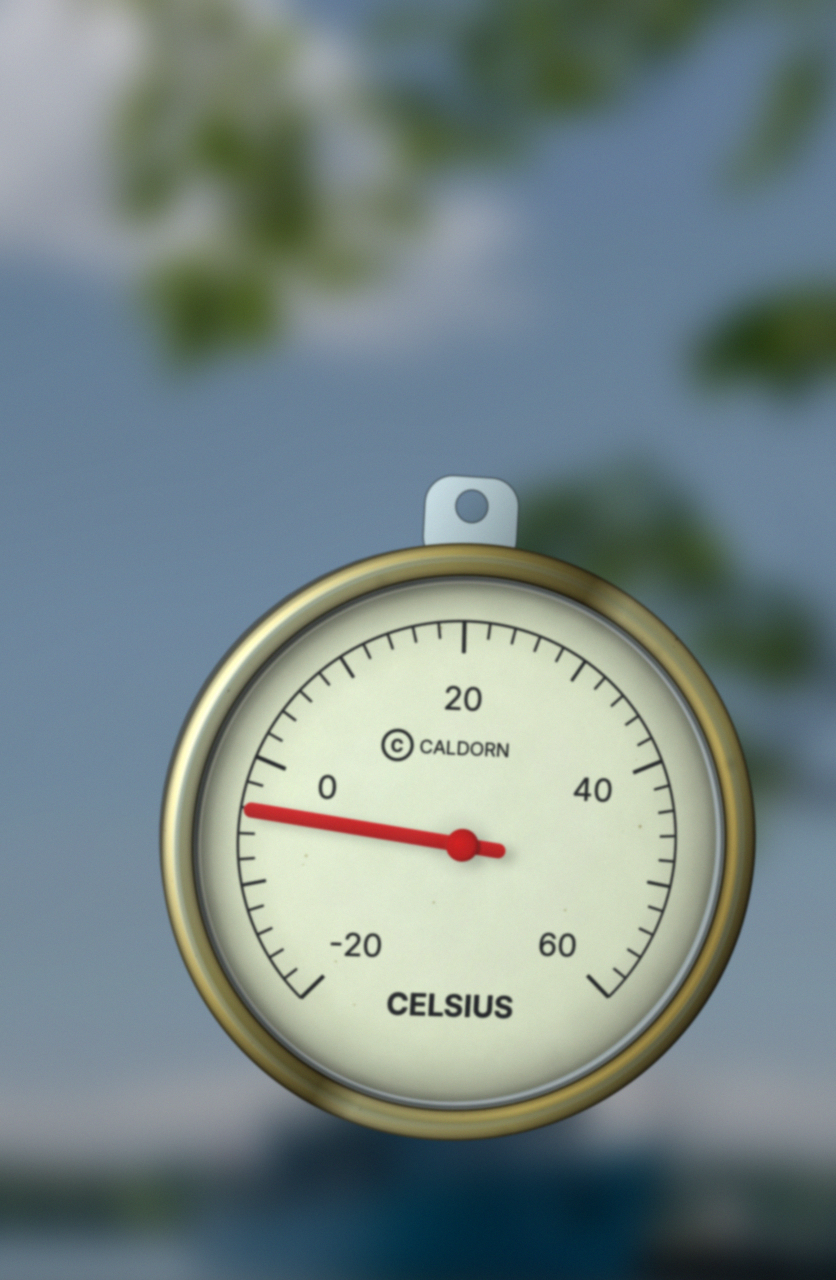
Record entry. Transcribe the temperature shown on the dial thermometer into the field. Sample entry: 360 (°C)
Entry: -4 (°C)
